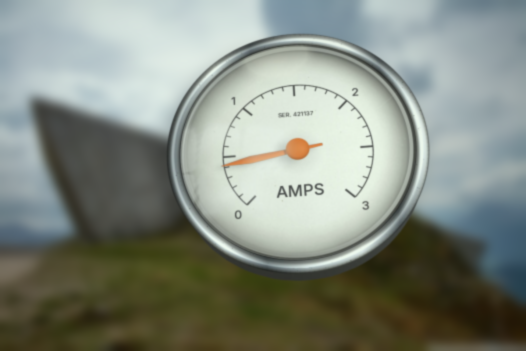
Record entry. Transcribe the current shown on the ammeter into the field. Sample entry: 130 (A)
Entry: 0.4 (A)
